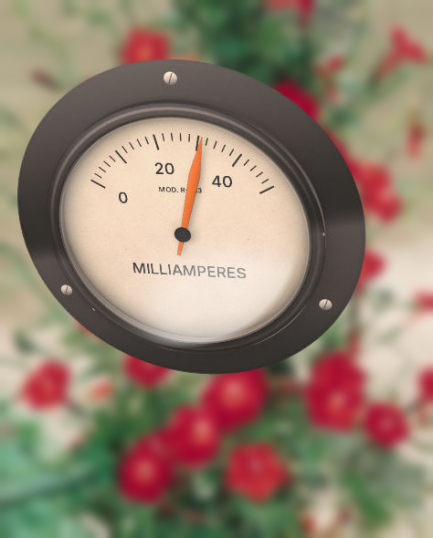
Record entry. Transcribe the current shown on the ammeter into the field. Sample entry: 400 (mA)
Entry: 31 (mA)
